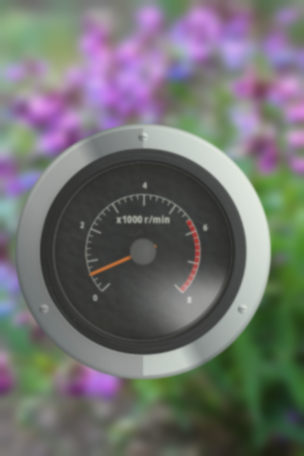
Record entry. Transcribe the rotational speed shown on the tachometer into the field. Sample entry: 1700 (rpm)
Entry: 600 (rpm)
